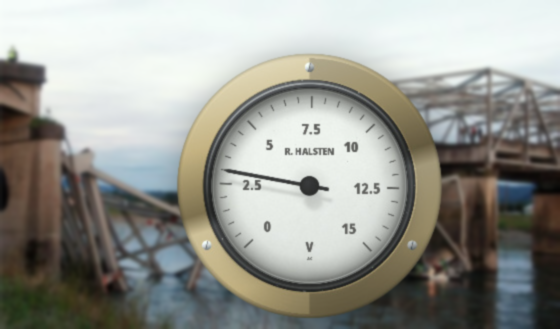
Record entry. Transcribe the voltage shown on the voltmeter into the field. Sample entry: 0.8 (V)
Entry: 3 (V)
